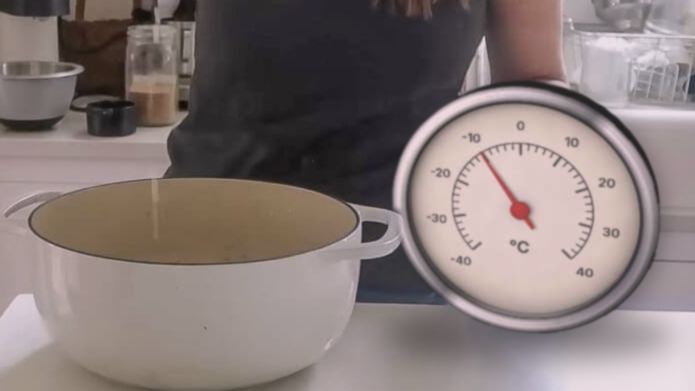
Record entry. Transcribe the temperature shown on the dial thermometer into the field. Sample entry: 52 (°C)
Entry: -10 (°C)
